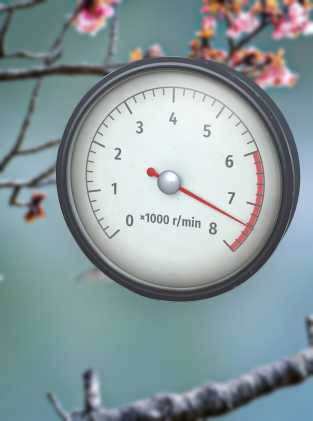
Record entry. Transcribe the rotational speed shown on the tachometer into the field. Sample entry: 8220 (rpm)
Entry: 7400 (rpm)
